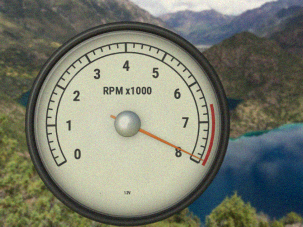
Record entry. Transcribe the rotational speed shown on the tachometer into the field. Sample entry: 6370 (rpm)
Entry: 7900 (rpm)
